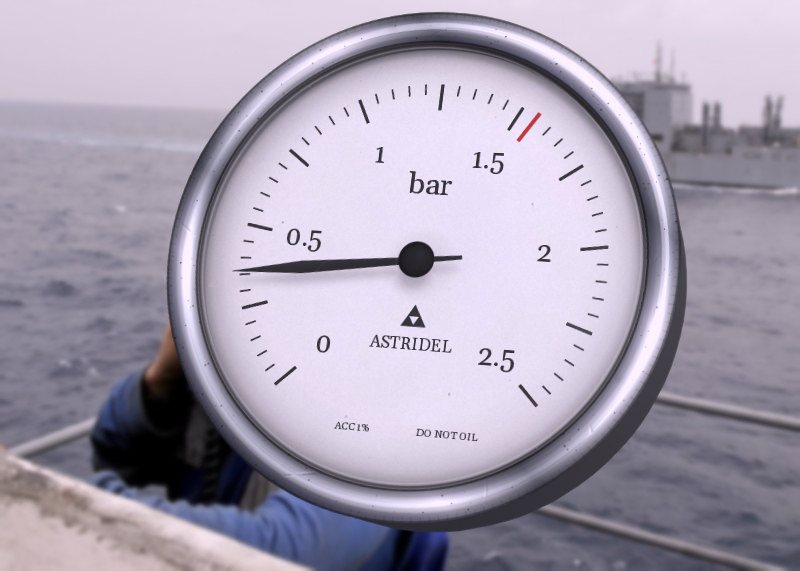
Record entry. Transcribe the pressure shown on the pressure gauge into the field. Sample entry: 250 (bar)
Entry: 0.35 (bar)
